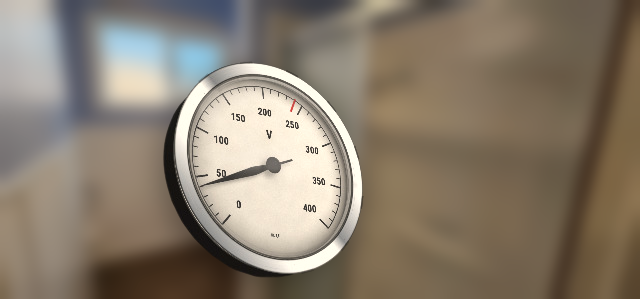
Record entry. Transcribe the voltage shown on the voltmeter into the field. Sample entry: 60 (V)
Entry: 40 (V)
